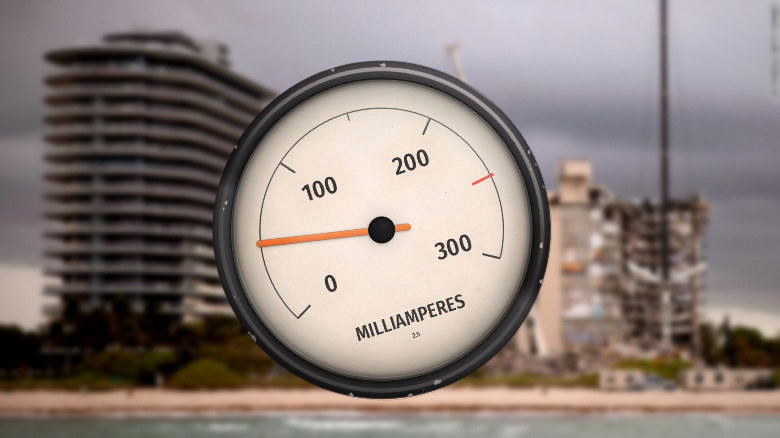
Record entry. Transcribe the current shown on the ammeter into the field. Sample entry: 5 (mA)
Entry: 50 (mA)
